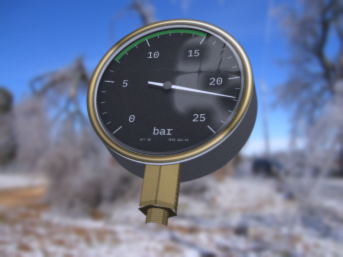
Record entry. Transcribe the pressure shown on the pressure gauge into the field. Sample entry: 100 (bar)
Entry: 22 (bar)
